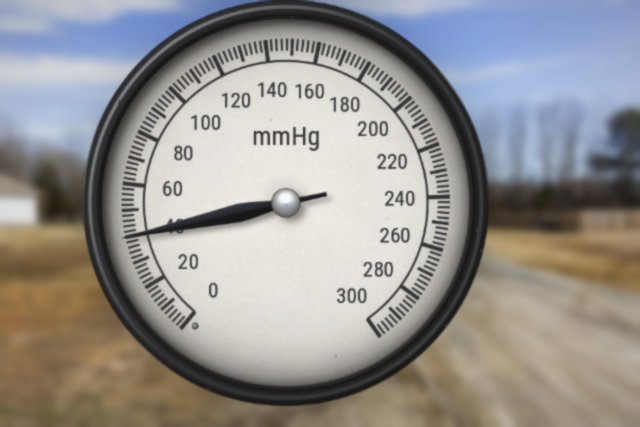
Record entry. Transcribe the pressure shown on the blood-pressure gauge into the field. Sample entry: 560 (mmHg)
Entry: 40 (mmHg)
